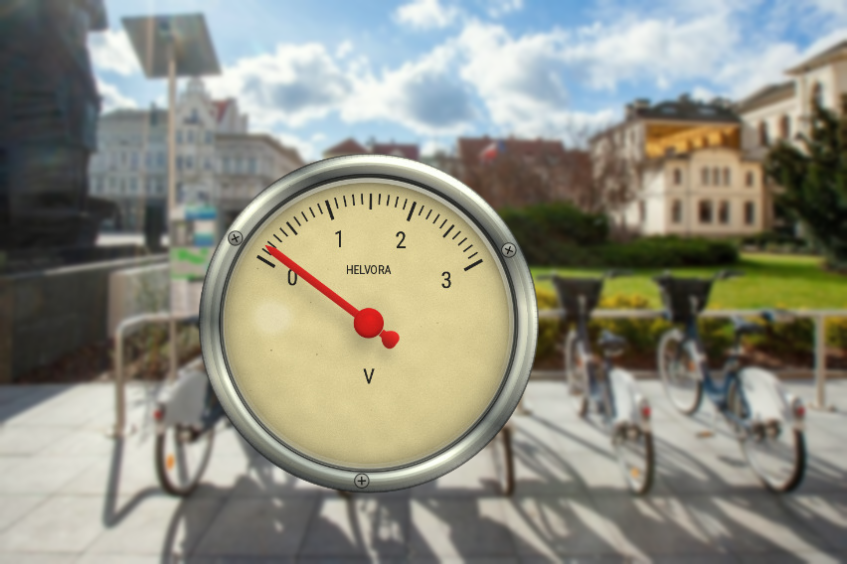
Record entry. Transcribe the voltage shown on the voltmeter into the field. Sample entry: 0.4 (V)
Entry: 0.15 (V)
